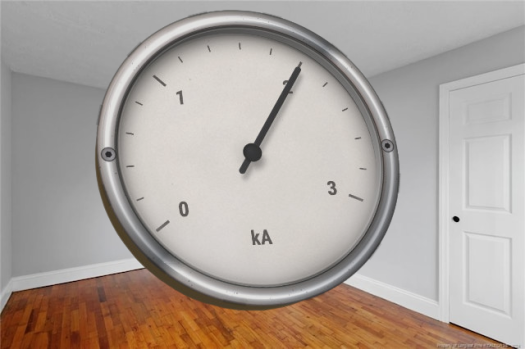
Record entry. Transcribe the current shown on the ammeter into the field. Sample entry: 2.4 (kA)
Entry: 2 (kA)
